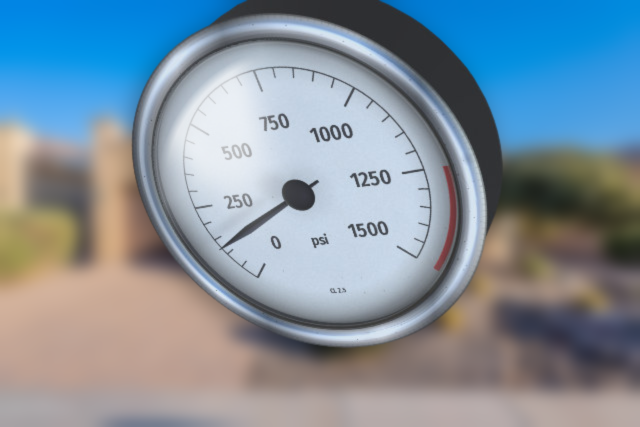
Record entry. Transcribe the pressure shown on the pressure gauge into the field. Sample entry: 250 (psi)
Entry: 125 (psi)
